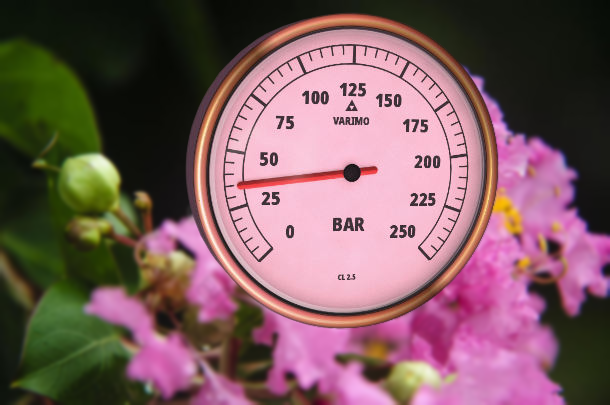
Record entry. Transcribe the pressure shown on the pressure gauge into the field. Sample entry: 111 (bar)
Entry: 35 (bar)
